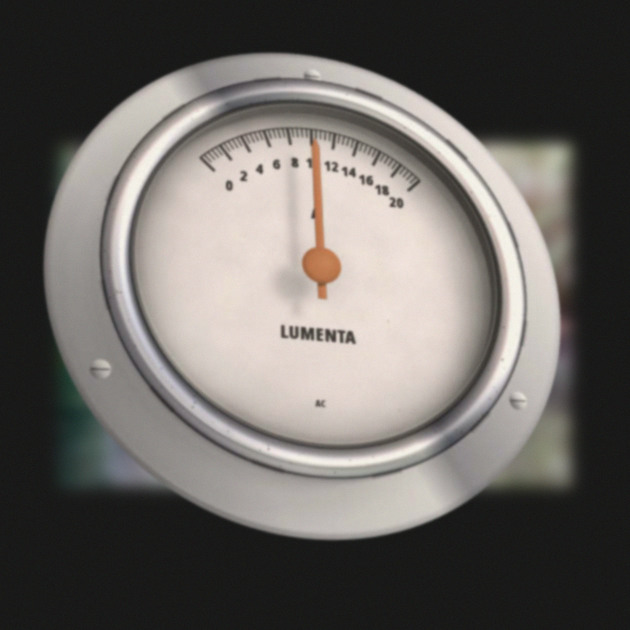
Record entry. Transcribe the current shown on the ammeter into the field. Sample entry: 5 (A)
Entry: 10 (A)
